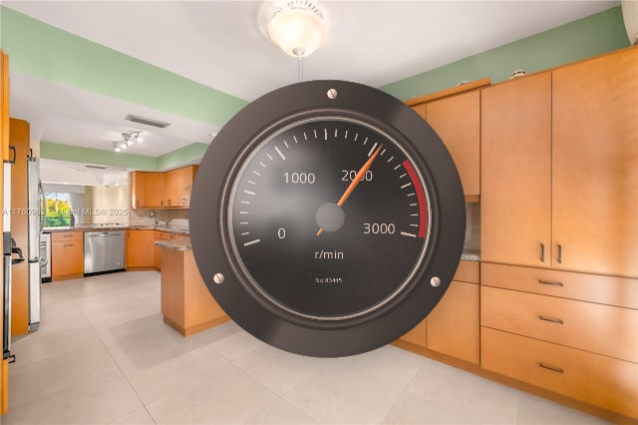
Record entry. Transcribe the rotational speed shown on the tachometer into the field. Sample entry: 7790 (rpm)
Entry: 2050 (rpm)
